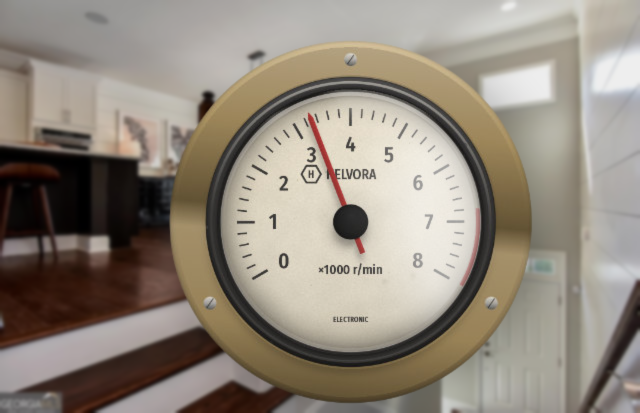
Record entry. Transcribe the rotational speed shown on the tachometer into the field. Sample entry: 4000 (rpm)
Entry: 3300 (rpm)
